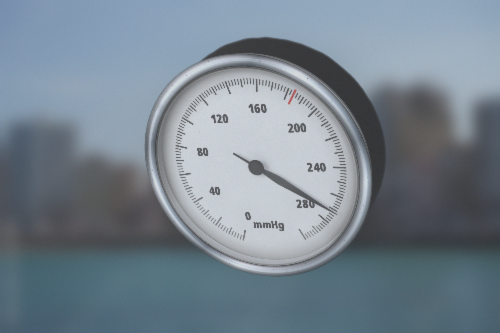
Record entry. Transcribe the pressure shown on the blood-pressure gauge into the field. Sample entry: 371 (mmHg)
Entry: 270 (mmHg)
